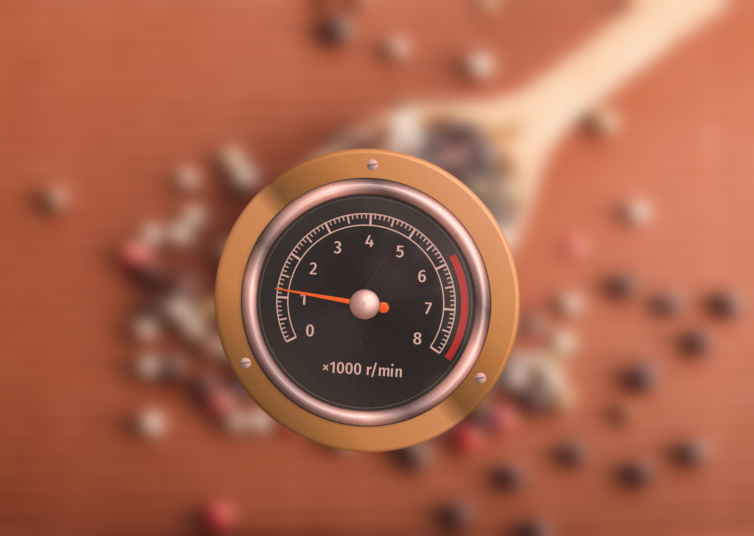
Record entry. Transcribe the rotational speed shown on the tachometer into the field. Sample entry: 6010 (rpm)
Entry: 1200 (rpm)
